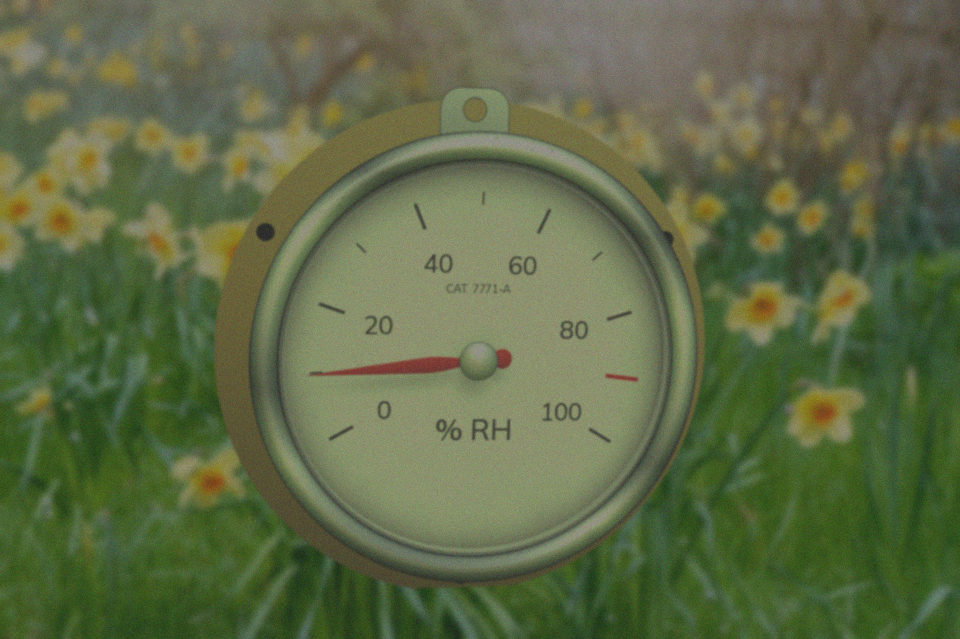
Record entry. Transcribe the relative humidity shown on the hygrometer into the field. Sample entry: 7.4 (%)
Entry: 10 (%)
